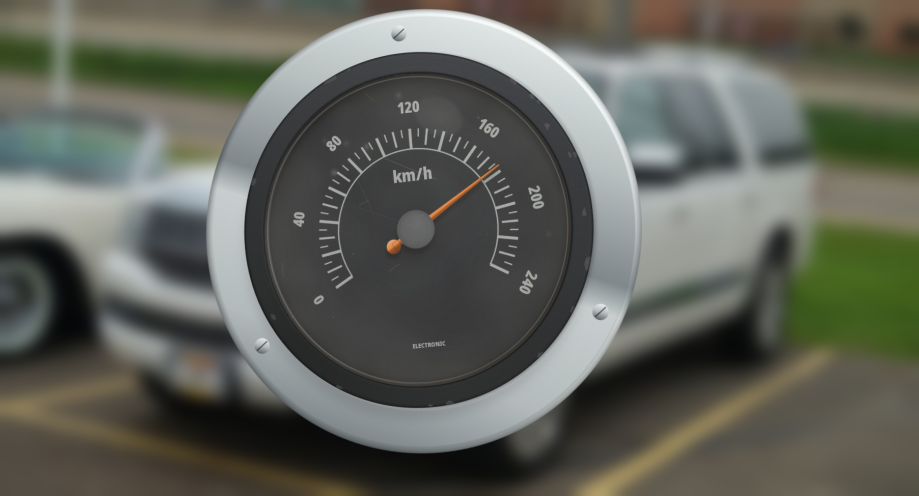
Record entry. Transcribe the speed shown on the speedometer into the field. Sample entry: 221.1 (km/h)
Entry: 177.5 (km/h)
